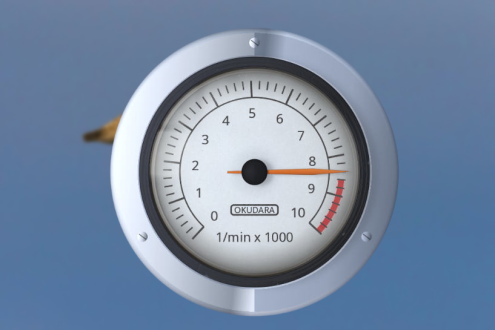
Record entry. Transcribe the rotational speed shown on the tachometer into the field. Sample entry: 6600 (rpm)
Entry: 8400 (rpm)
